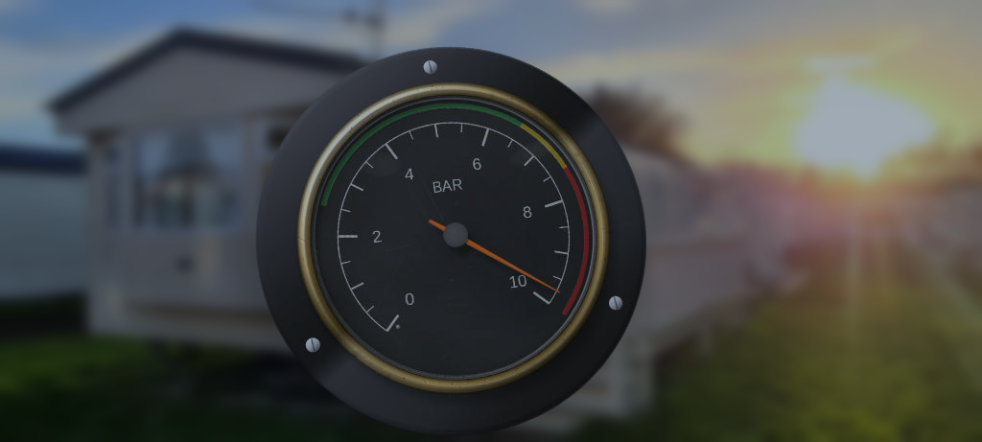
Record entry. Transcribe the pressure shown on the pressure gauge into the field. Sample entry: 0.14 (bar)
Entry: 9.75 (bar)
